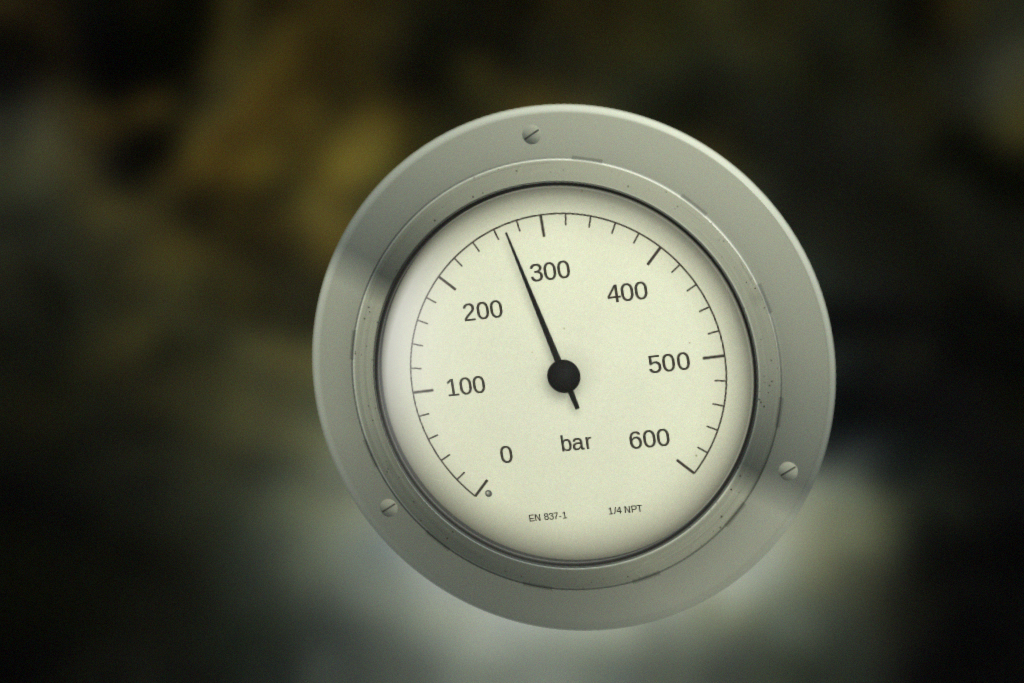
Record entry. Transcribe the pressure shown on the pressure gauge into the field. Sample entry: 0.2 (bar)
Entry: 270 (bar)
